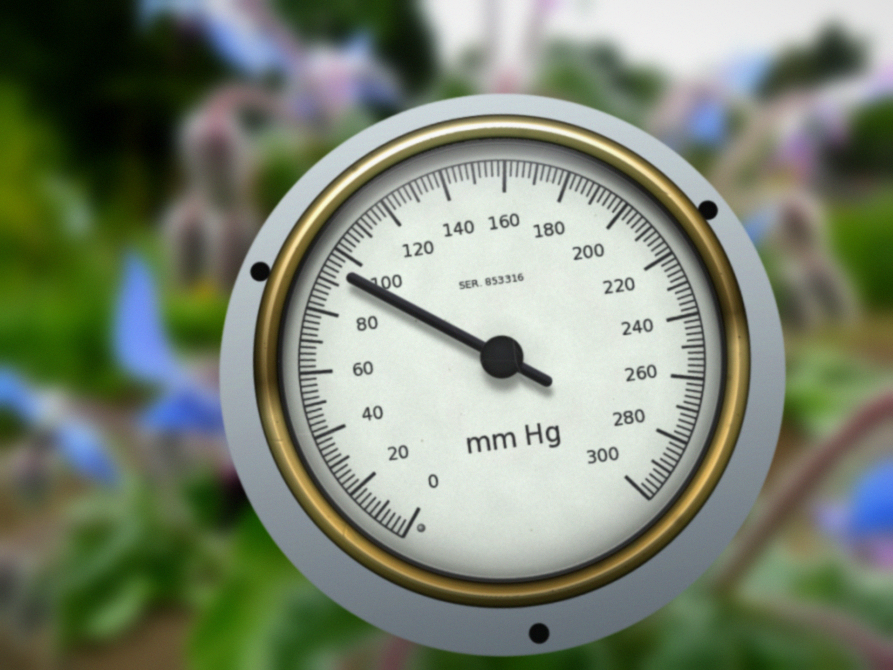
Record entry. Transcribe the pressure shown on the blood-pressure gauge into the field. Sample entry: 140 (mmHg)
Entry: 94 (mmHg)
